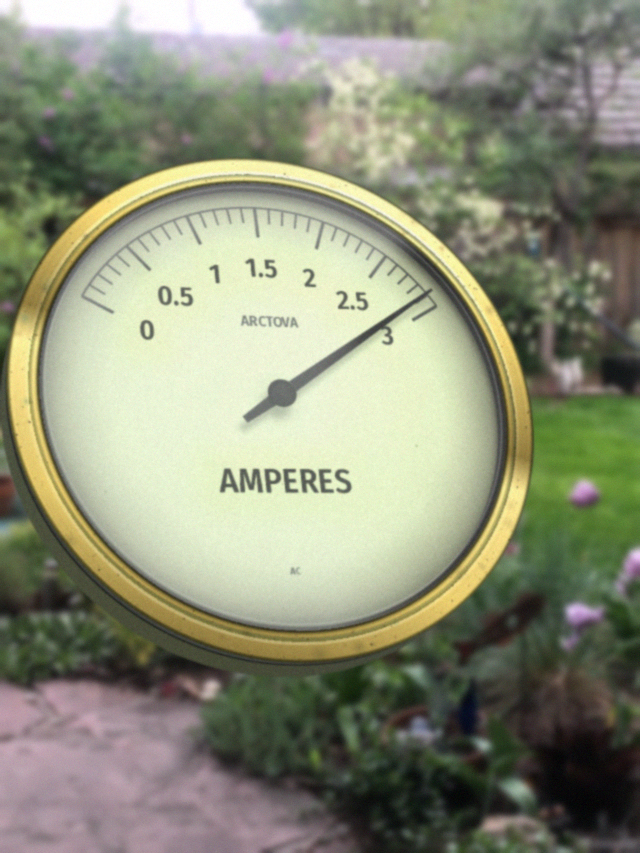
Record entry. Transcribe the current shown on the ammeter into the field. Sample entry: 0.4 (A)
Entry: 2.9 (A)
